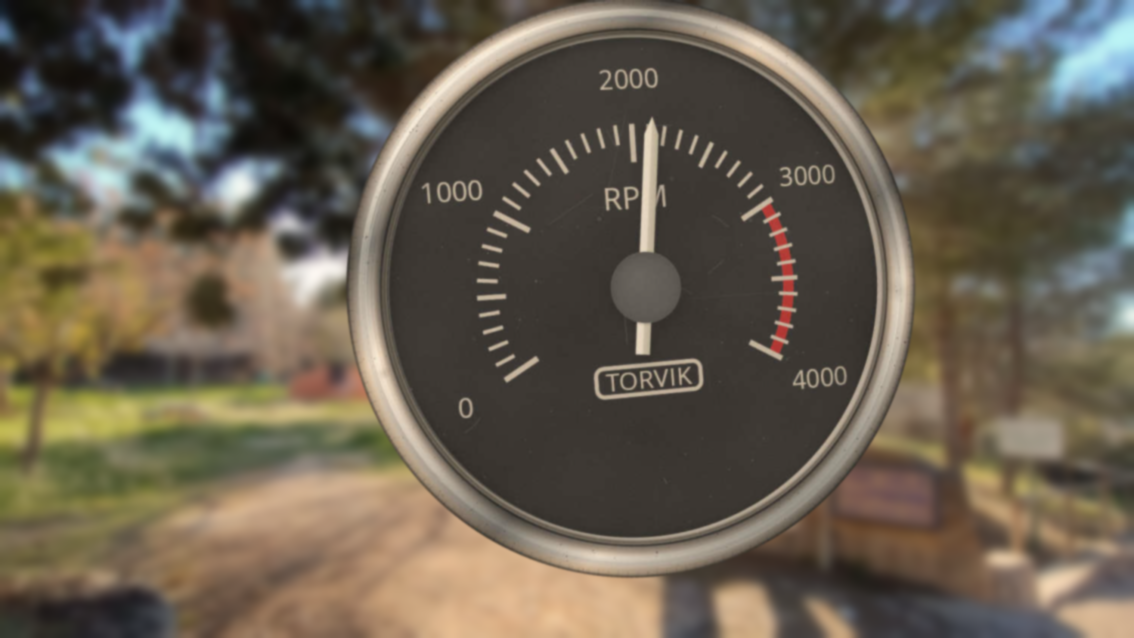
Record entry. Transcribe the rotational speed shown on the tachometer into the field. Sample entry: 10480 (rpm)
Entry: 2100 (rpm)
